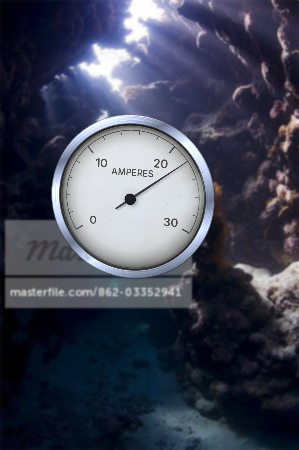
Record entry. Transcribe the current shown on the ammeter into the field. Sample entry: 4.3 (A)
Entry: 22 (A)
